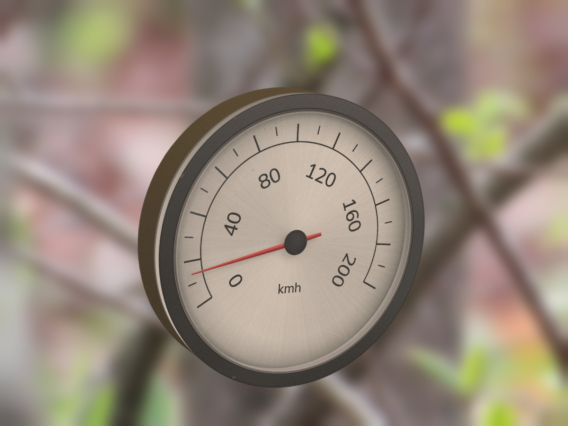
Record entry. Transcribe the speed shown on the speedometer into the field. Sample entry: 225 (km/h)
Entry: 15 (km/h)
